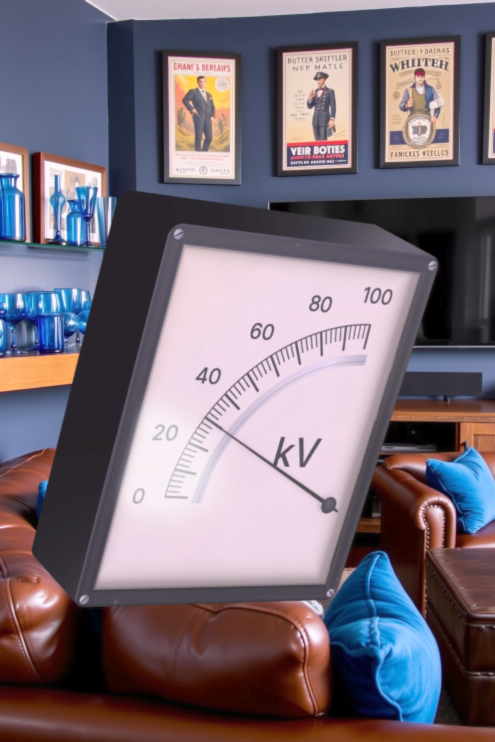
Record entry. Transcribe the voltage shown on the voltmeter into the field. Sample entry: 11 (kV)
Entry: 30 (kV)
